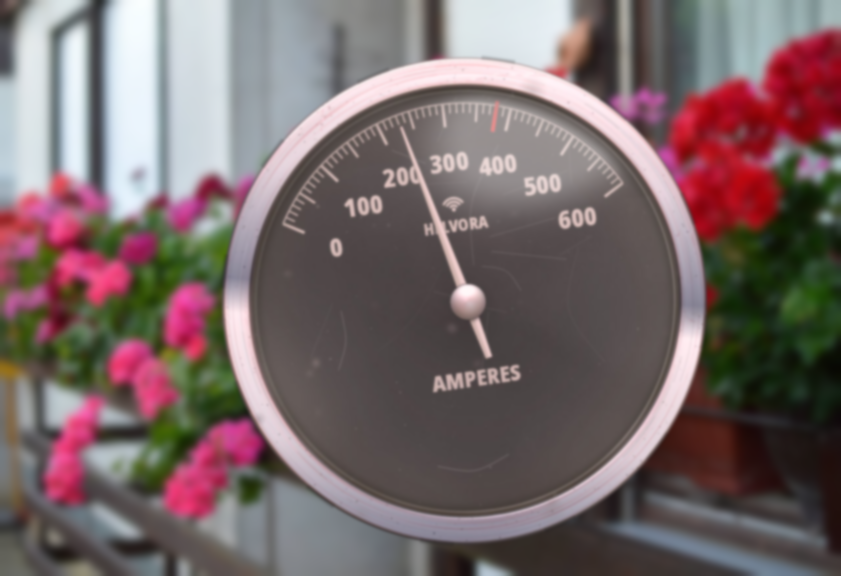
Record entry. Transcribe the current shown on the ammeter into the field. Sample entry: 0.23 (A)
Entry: 230 (A)
